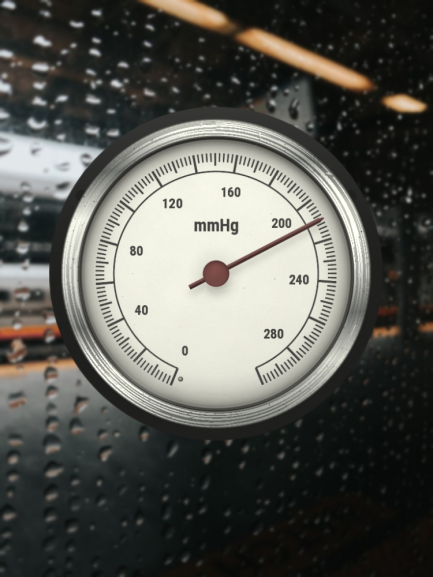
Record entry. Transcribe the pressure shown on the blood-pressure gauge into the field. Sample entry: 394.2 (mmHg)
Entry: 210 (mmHg)
